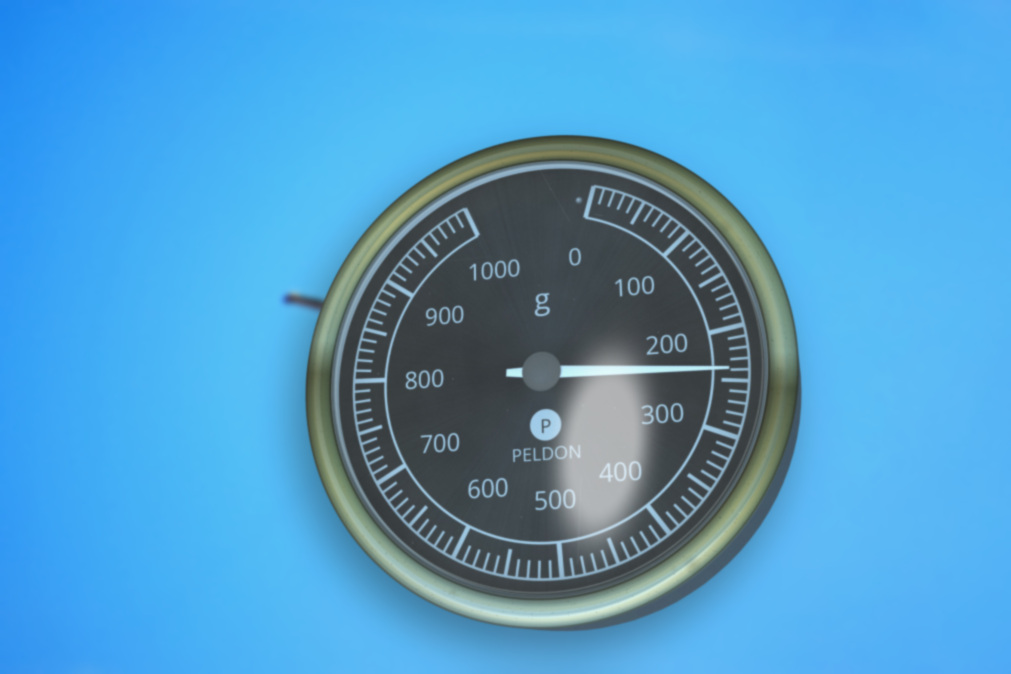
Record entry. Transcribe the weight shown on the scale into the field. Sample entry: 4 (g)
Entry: 240 (g)
